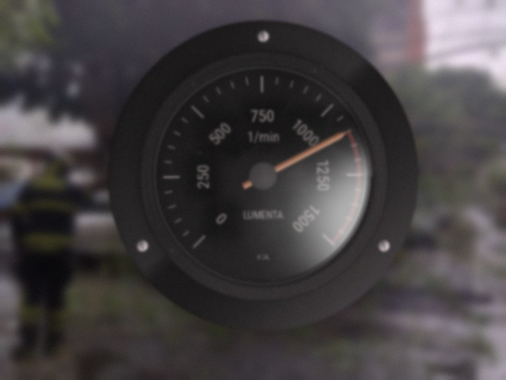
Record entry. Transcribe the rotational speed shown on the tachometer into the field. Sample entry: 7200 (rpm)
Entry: 1100 (rpm)
